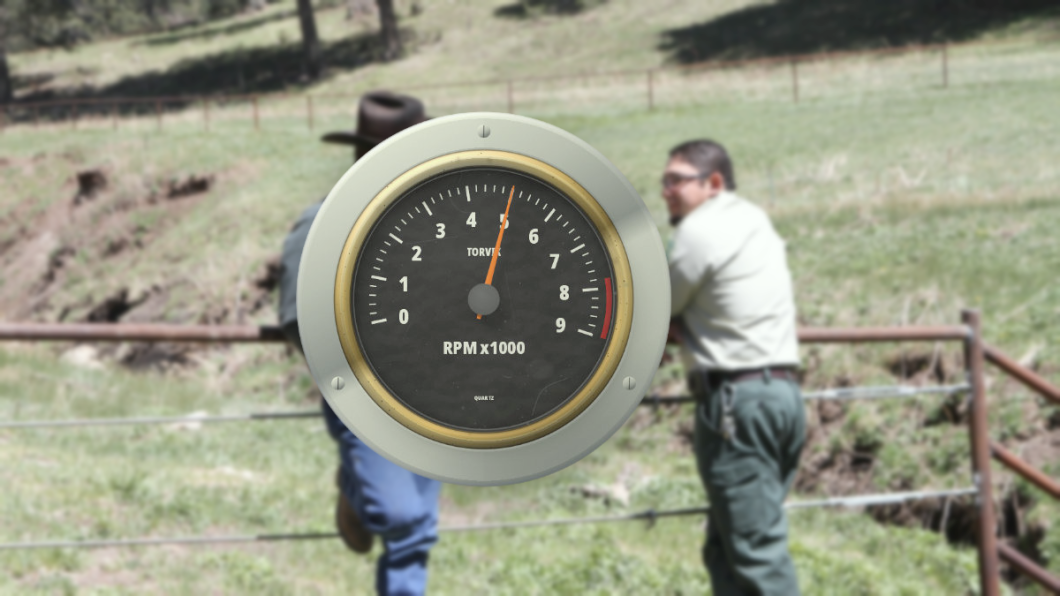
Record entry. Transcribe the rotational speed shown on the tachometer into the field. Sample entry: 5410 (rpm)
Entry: 5000 (rpm)
